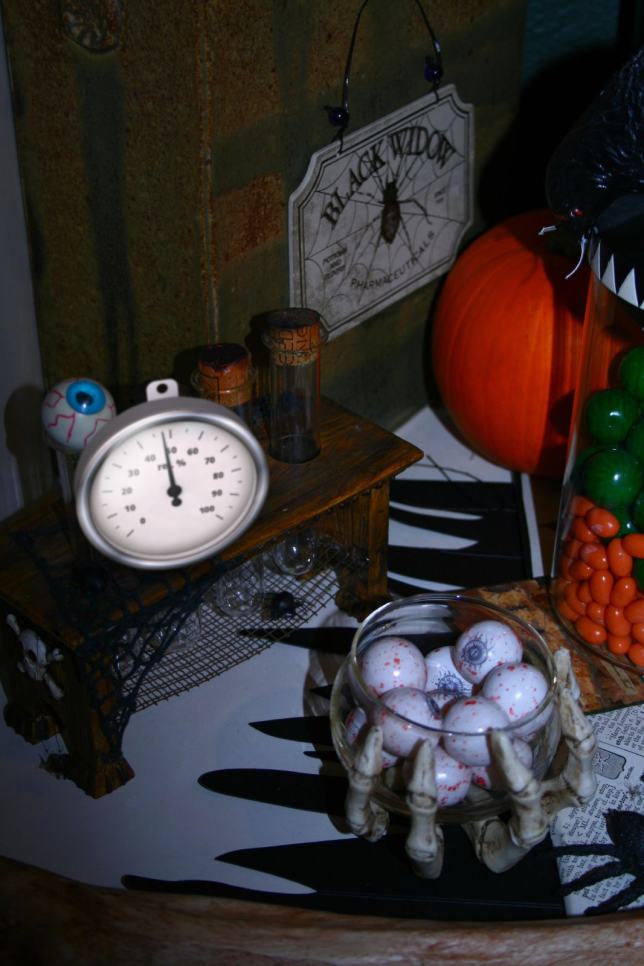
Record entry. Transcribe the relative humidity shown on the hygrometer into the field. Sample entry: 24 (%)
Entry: 47.5 (%)
